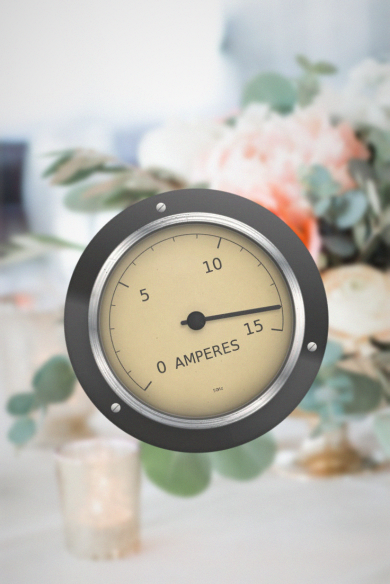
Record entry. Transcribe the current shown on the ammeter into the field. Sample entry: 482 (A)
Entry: 14 (A)
